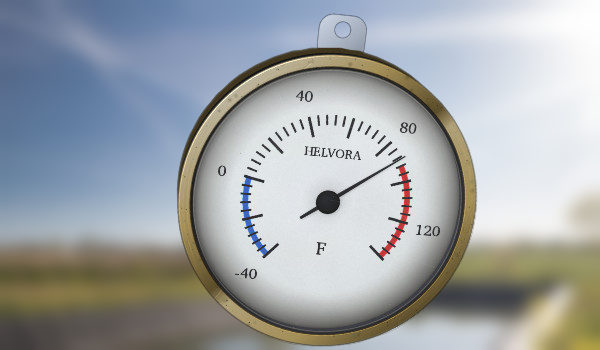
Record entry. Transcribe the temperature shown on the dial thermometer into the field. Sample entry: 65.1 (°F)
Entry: 88 (°F)
